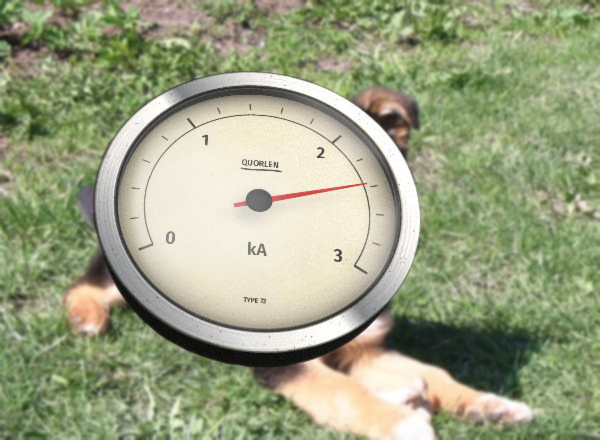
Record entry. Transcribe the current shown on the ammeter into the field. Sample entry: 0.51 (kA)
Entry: 2.4 (kA)
